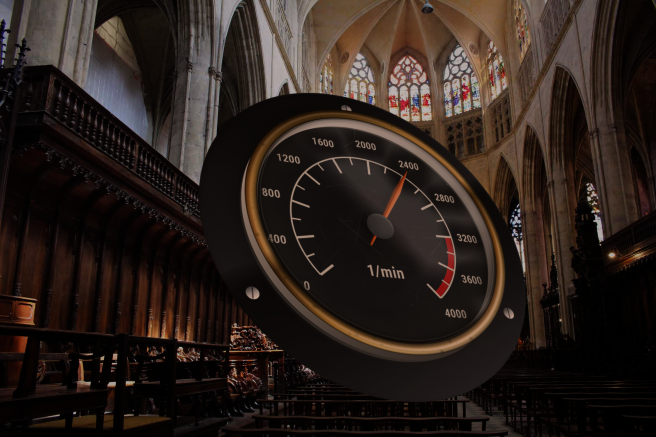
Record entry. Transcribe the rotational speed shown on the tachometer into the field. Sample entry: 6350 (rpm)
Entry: 2400 (rpm)
